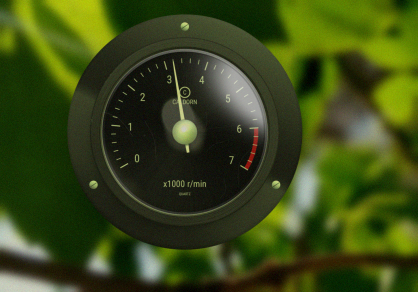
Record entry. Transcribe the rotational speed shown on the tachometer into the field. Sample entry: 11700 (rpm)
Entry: 3200 (rpm)
